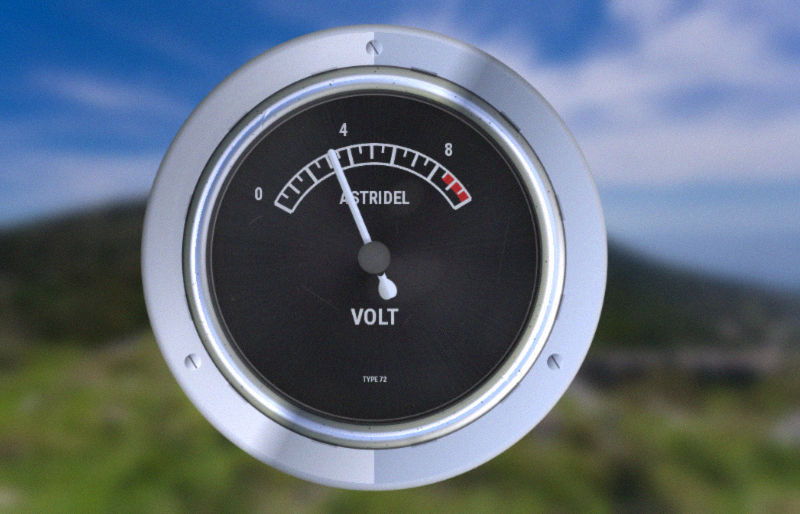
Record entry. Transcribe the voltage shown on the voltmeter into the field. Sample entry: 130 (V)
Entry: 3.25 (V)
